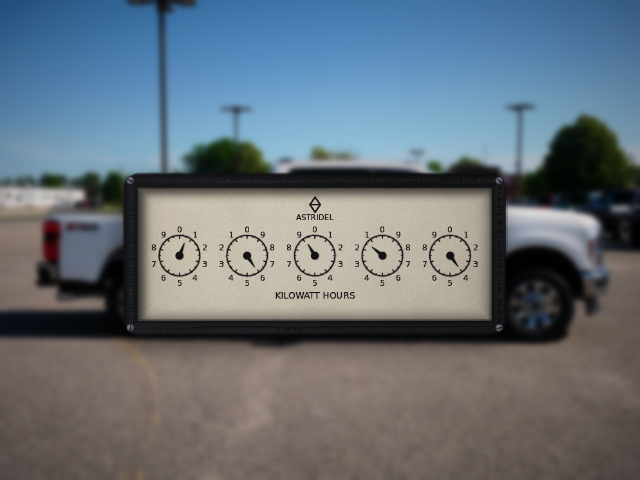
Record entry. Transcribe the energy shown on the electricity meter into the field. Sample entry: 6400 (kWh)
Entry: 5914 (kWh)
